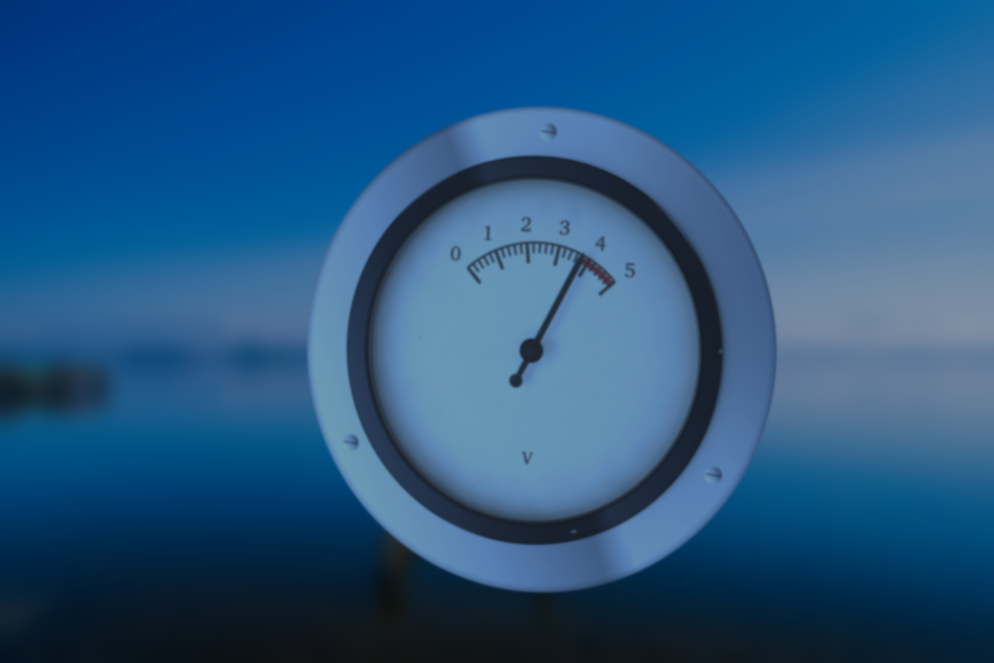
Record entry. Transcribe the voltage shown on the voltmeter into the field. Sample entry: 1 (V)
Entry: 3.8 (V)
